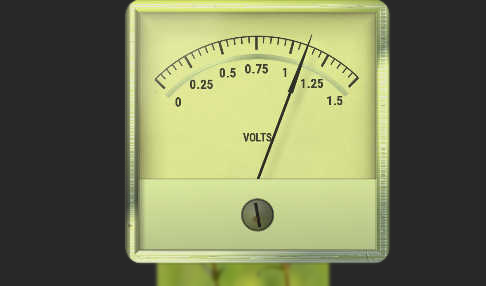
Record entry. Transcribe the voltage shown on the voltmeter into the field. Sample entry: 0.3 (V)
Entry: 1.1 (V)
